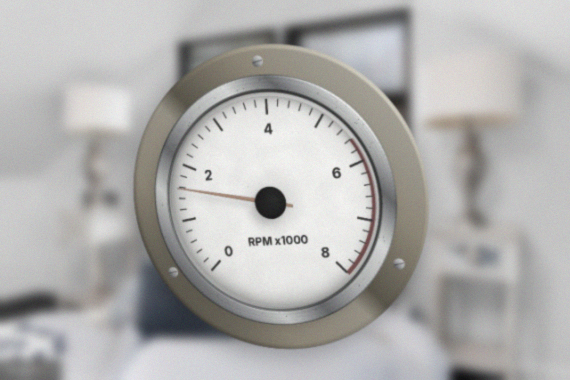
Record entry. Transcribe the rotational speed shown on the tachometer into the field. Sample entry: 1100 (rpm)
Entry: 1600 (rpm)
